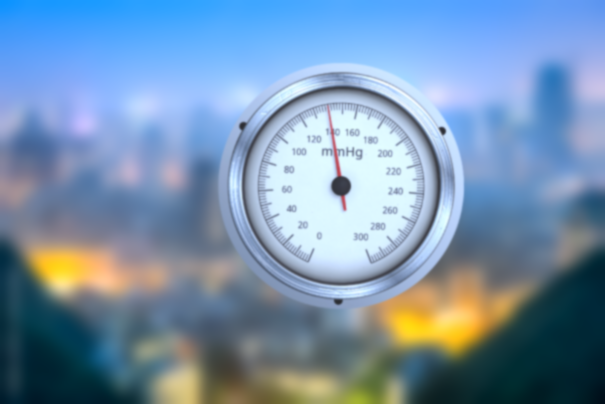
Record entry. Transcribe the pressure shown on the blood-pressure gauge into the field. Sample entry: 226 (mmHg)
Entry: 140 (mmHg)
